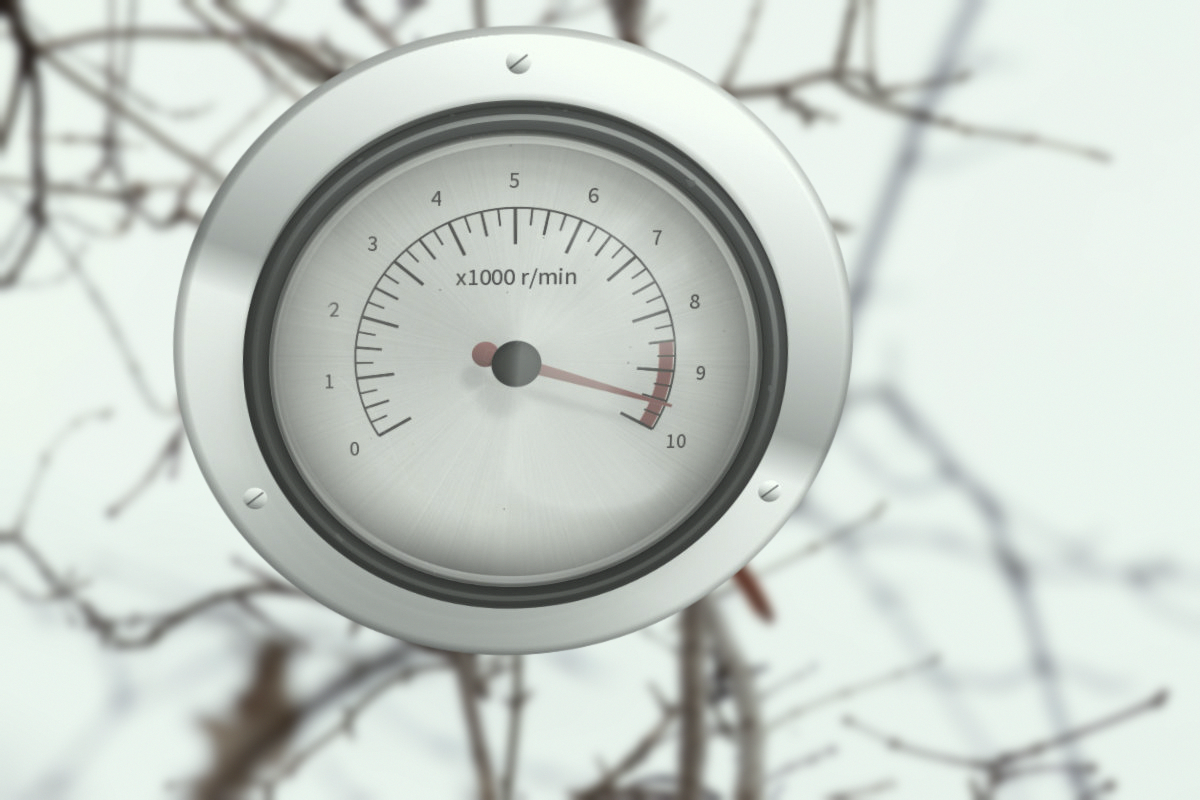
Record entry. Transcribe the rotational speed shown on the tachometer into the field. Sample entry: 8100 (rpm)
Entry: 9500 (rpm)
